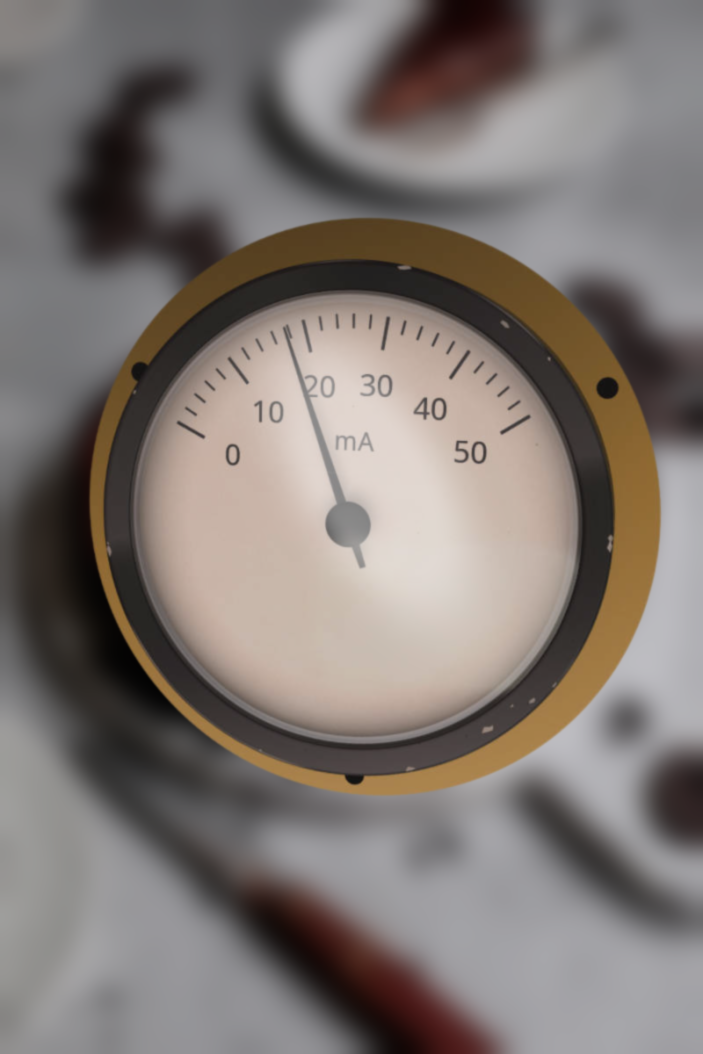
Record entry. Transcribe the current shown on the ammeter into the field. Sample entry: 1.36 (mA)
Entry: 18 (mA)
